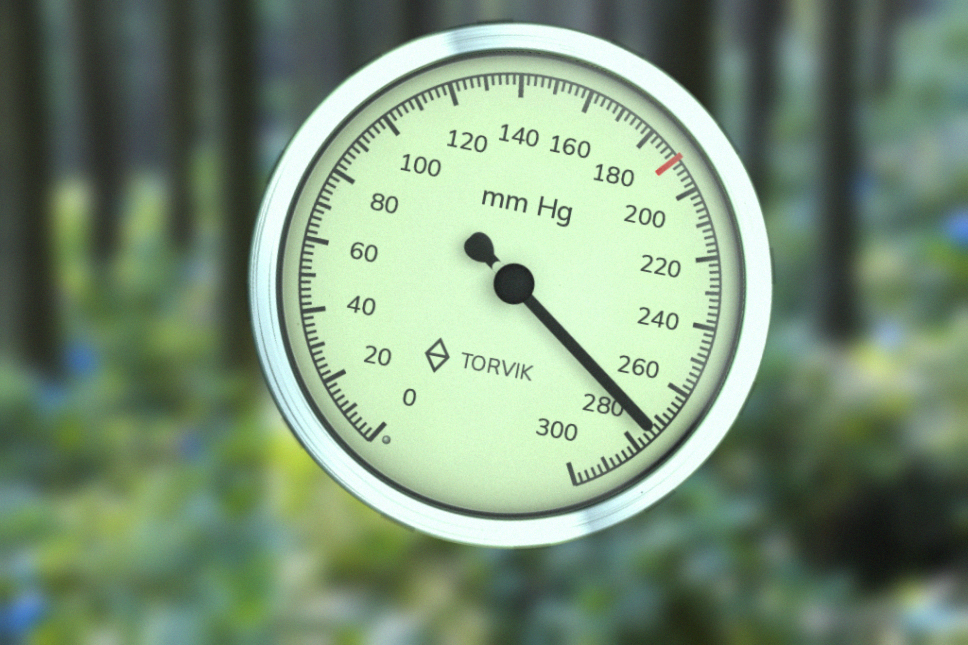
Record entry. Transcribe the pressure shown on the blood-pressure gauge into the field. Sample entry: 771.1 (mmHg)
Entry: 274 (mmHg)
